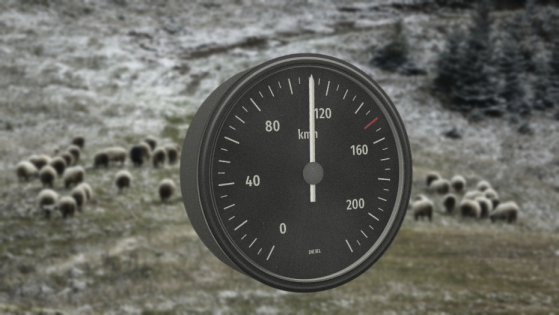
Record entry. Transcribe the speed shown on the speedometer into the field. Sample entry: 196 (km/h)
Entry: 110 (km/h)
